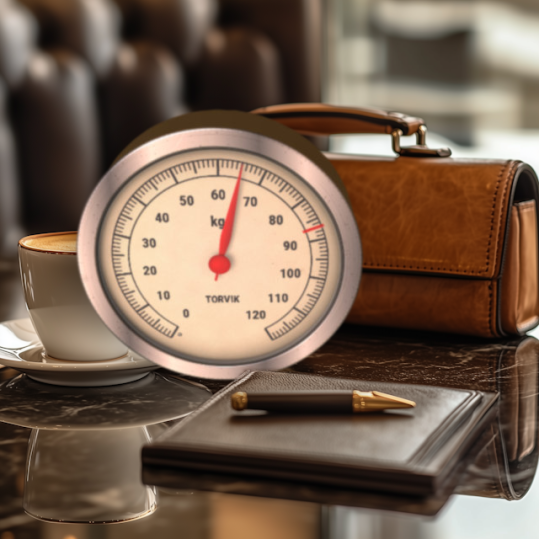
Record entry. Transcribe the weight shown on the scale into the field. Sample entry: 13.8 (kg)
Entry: 65 (kg)
